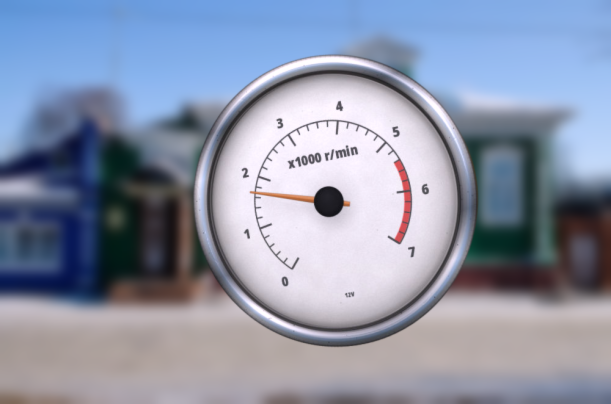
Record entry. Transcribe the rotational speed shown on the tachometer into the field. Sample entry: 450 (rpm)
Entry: 1700 (rpm)
